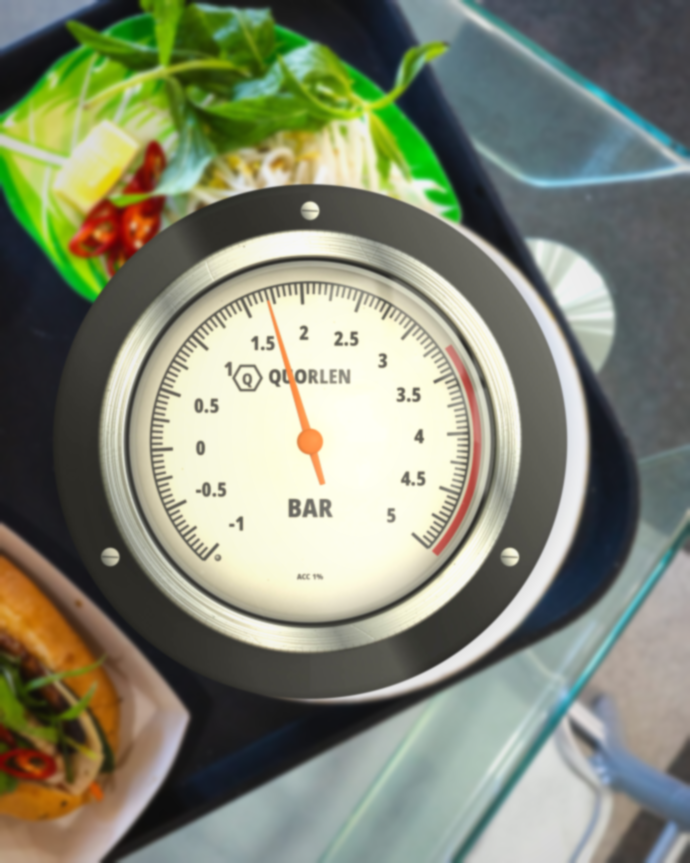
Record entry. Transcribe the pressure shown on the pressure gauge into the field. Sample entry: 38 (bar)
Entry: 1.7 (bar)
